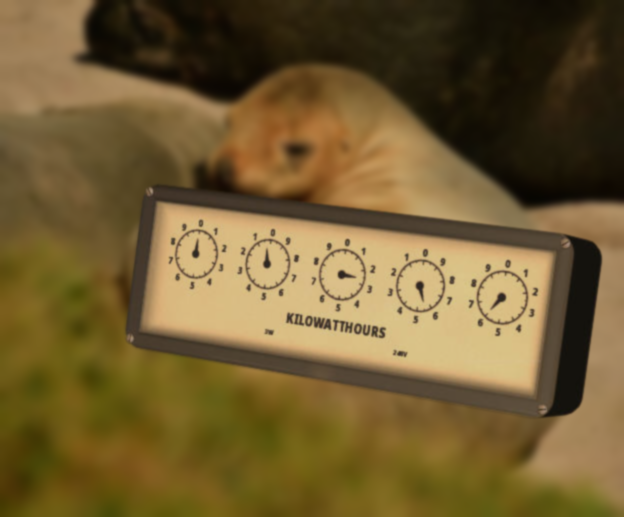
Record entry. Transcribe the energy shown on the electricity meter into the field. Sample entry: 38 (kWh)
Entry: 256 (kWh)
